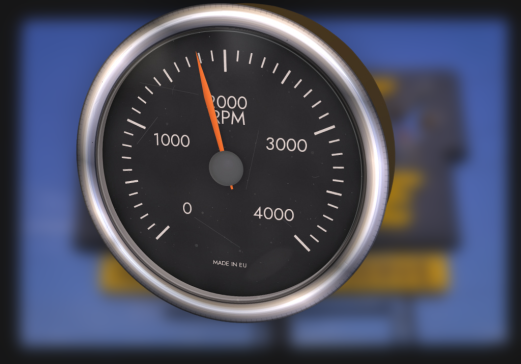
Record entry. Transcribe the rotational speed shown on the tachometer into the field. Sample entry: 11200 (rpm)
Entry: 1800 (rpm)
